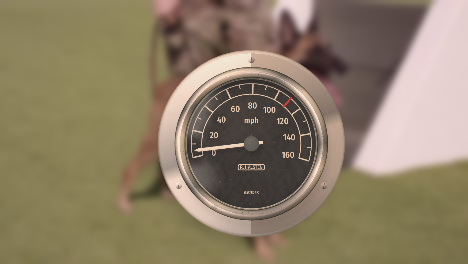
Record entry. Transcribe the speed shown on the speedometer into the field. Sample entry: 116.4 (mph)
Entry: 5 (mph)
